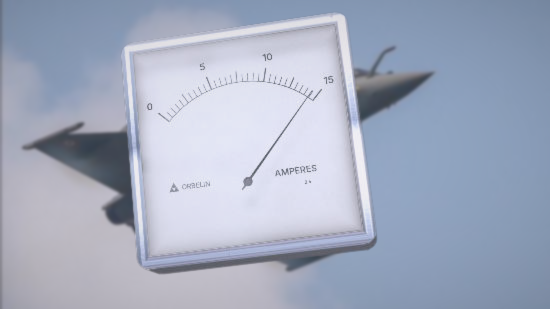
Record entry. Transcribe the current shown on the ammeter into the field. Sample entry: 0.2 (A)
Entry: 14.5 (A)
